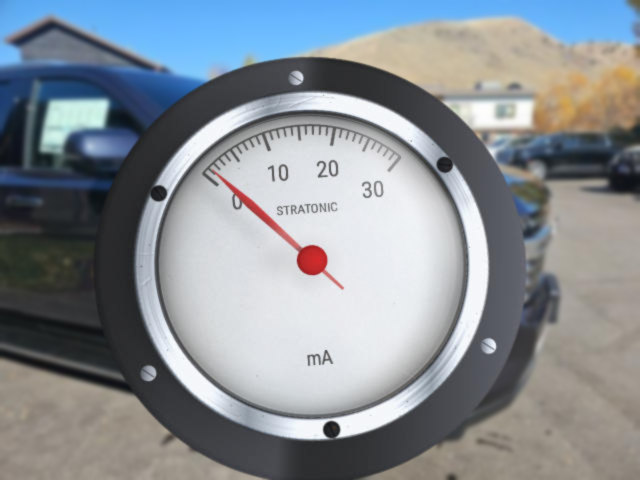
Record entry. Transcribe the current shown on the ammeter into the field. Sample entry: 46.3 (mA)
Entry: 1 (mA)
